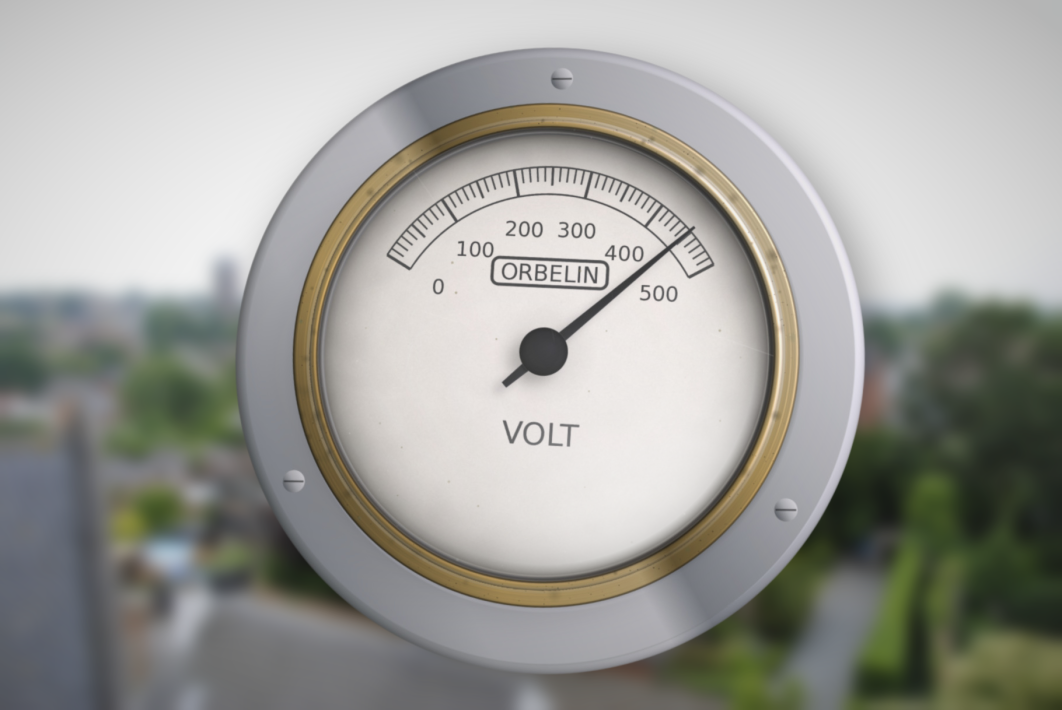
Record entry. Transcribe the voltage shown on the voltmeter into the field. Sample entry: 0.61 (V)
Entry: 450 (V)
